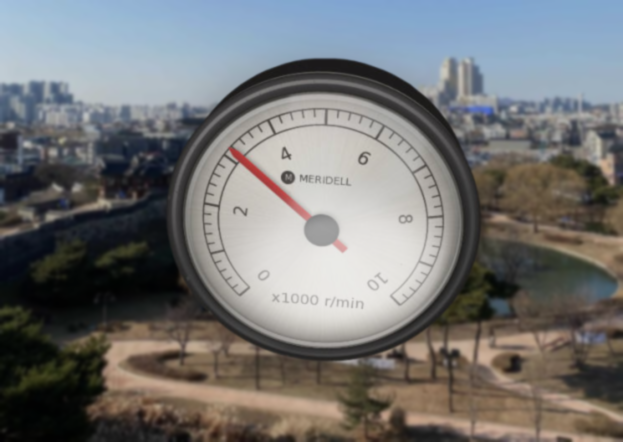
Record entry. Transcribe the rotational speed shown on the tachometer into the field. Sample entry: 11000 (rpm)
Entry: 3200 (rpm)
